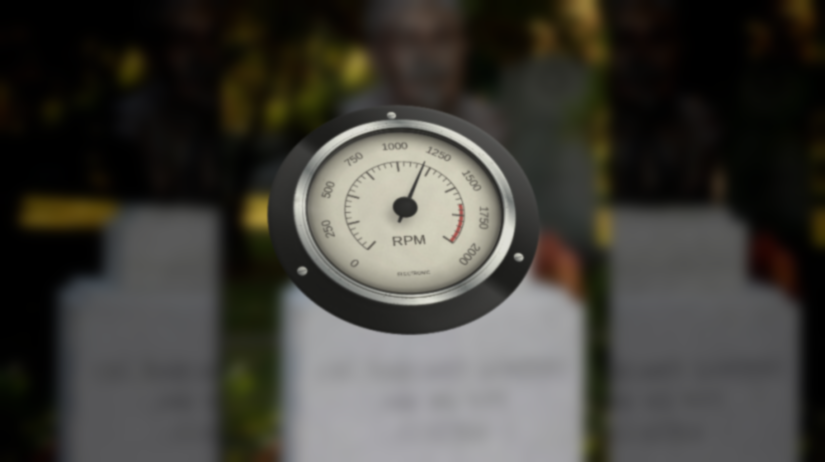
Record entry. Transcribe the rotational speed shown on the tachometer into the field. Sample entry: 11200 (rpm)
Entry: 1200 (rpm)
